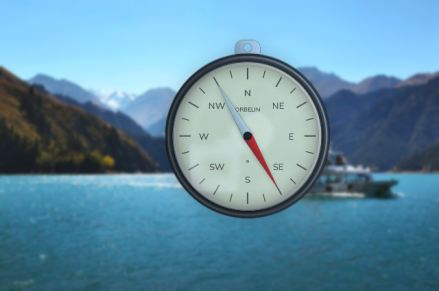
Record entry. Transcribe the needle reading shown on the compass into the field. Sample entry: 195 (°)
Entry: 150 (°)
